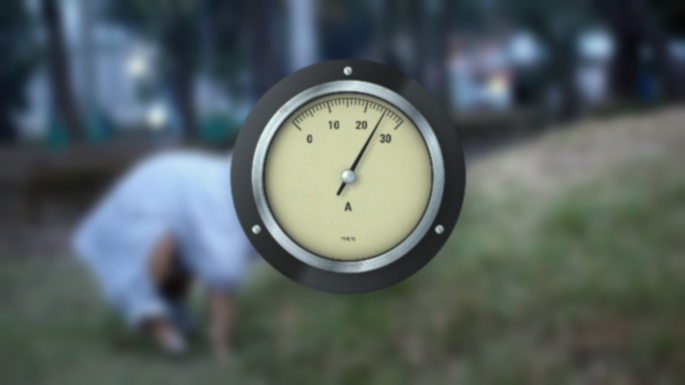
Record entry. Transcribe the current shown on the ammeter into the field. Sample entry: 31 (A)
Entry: 25 (A)
